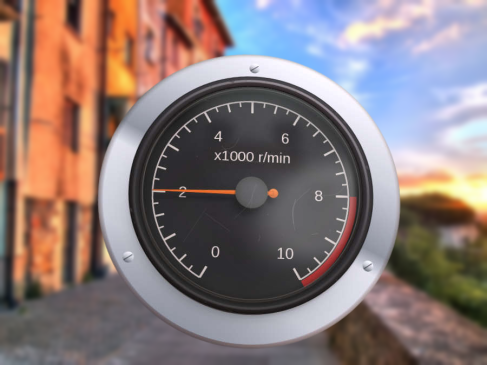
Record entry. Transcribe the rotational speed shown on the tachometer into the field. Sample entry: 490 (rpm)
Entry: 2000 (rpm)
